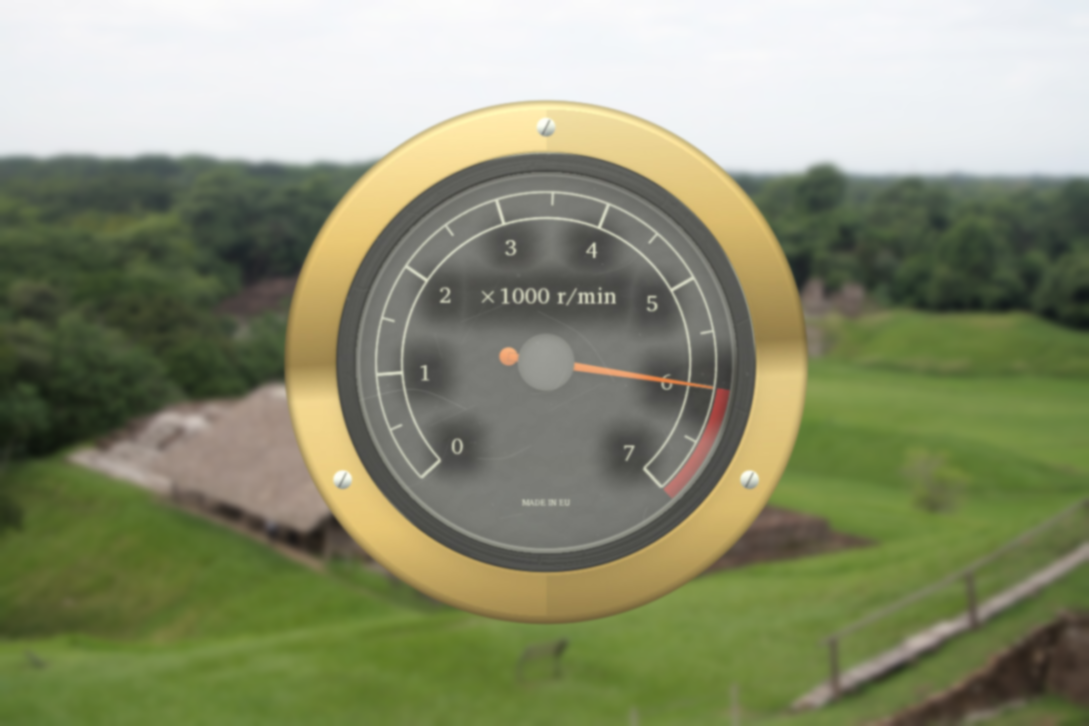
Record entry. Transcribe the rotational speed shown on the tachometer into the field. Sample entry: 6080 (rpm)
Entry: 6000 (rpm)
